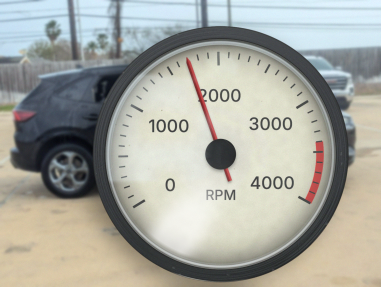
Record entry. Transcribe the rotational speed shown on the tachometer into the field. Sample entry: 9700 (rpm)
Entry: 1700 (rpm)
